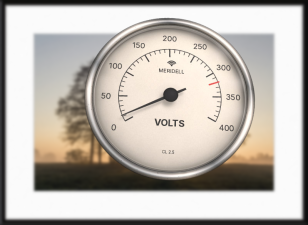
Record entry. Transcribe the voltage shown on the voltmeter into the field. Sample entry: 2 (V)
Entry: 10 (V)
